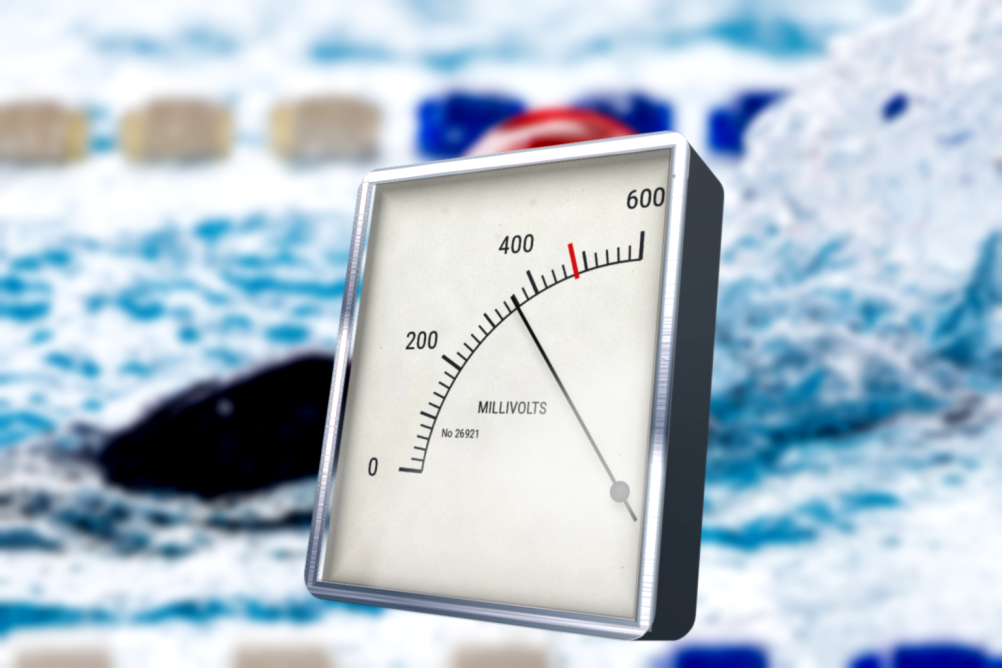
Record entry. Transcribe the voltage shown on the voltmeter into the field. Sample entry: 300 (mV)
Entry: 360 (mV)
